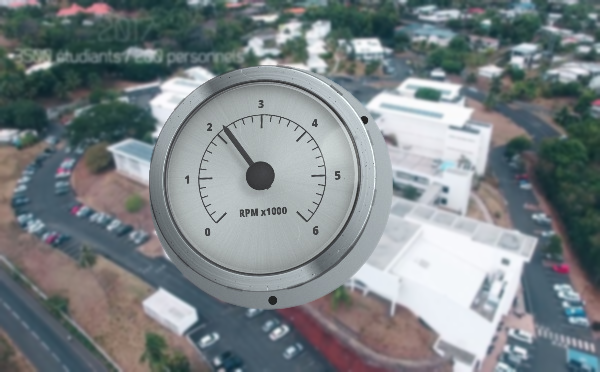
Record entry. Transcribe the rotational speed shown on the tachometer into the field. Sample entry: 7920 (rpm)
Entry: 2200 (rpm)
